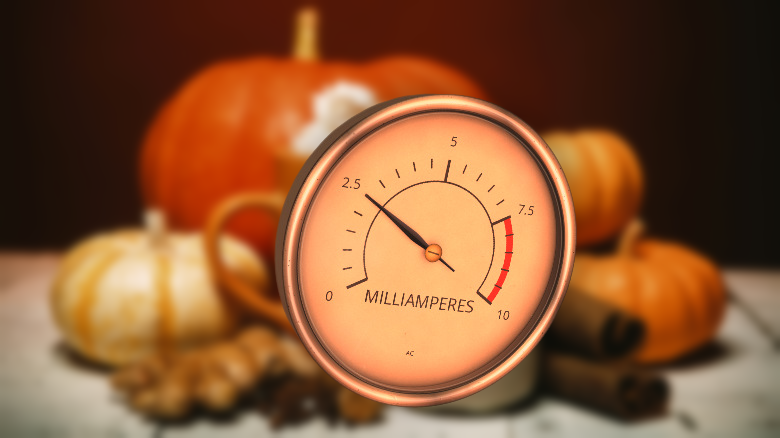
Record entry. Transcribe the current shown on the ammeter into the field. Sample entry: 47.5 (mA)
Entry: 2.5 (mA)
